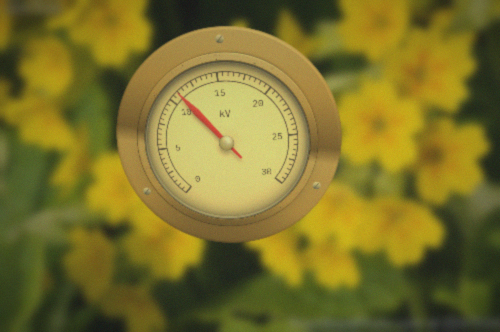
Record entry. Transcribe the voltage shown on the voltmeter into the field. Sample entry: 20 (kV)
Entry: 11 (kV)
